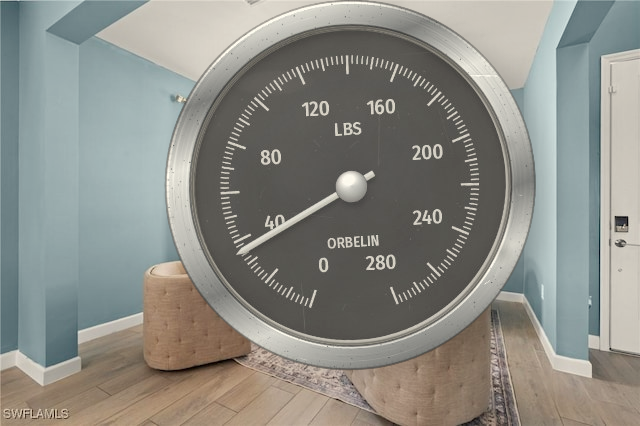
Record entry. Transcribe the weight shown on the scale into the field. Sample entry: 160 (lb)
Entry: 36 (lb)
